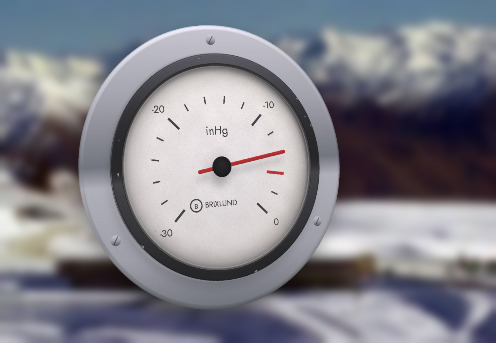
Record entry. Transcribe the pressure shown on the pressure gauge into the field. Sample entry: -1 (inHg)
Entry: -6 (inHg)
